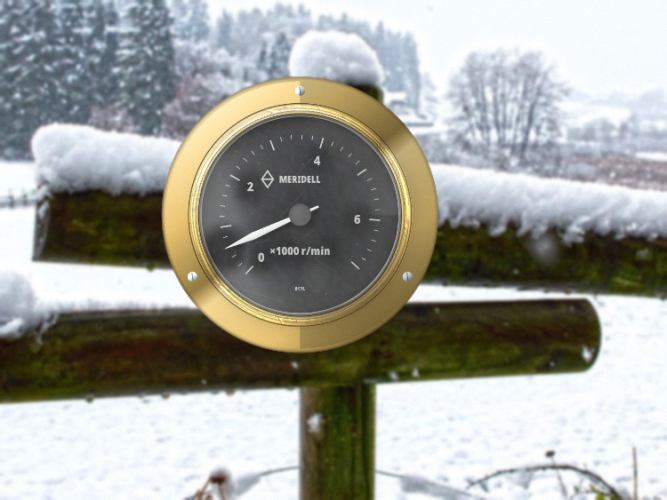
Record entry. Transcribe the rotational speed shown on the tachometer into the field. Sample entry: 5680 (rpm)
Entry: 600 (rpm)
